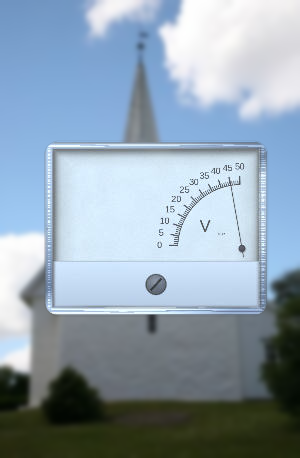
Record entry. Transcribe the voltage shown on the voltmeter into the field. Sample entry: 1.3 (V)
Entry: 45 (V)
